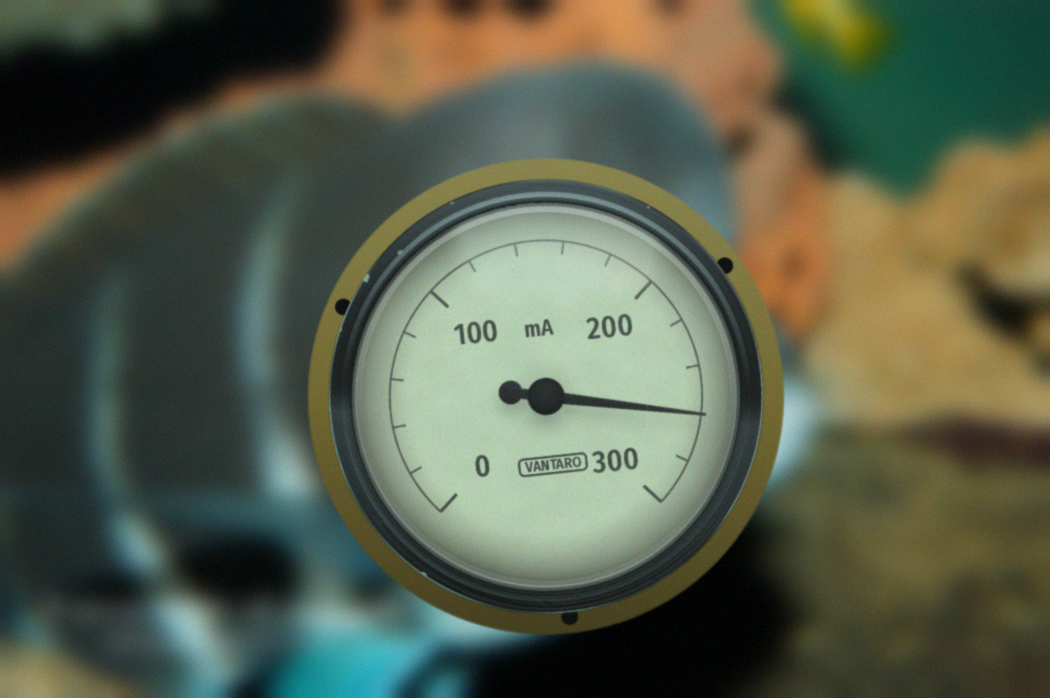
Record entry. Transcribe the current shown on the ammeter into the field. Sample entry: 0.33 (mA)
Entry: 260 (mA)
